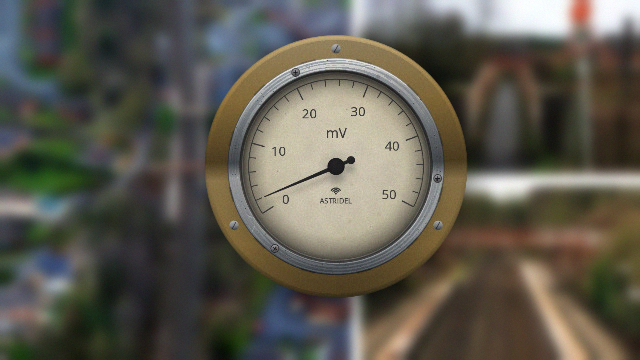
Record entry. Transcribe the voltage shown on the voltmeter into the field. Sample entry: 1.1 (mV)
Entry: 2 (mV)
